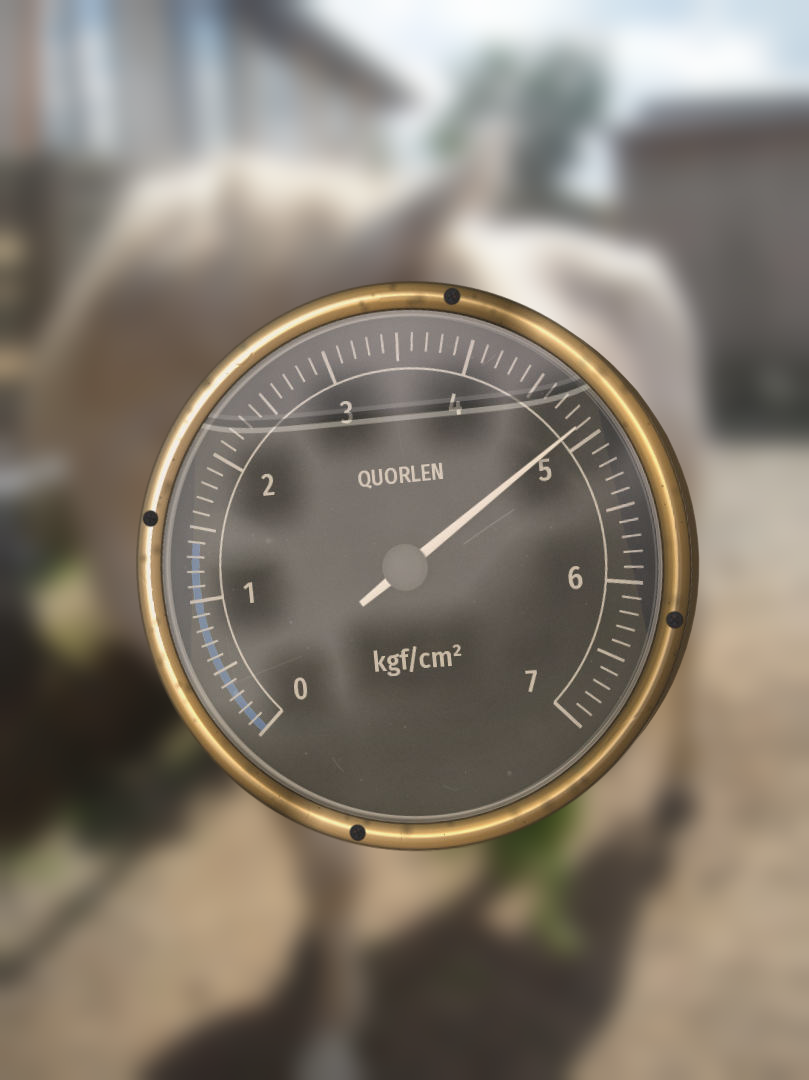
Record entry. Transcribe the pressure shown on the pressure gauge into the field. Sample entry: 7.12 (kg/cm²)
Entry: 4.9 (kg/cm²)
